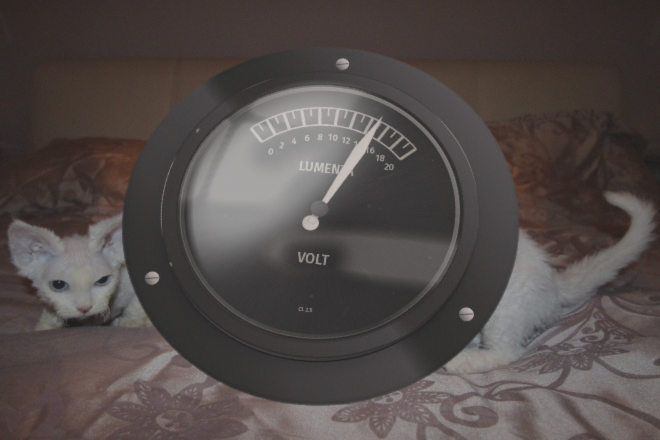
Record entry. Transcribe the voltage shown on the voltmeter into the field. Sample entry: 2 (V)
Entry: 15 (V)
